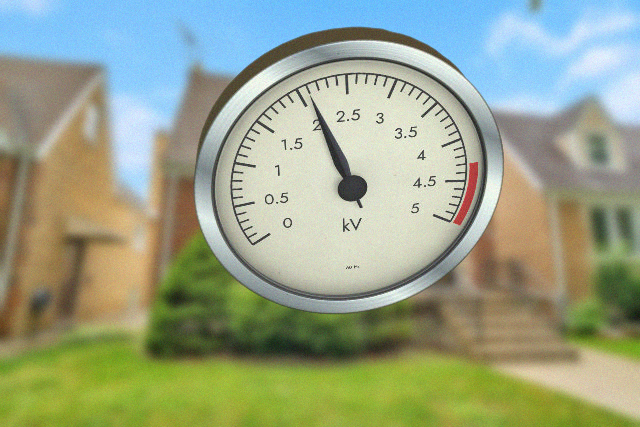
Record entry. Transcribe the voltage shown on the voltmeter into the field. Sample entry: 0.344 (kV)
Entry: 2.1 (kV)
